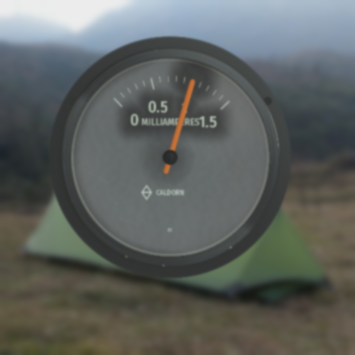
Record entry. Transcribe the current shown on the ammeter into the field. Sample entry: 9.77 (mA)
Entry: 1 (mA)
